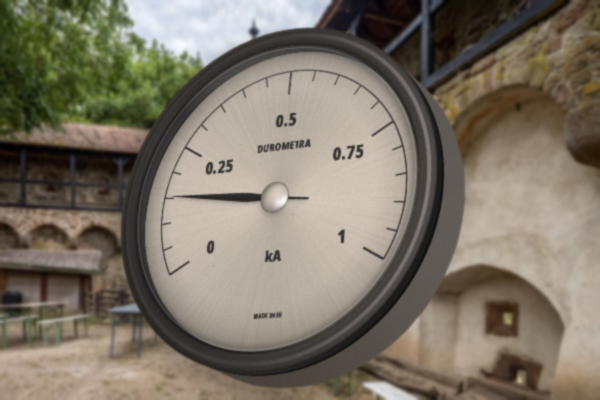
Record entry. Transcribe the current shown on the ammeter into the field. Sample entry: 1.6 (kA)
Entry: 0.15 (kA)
